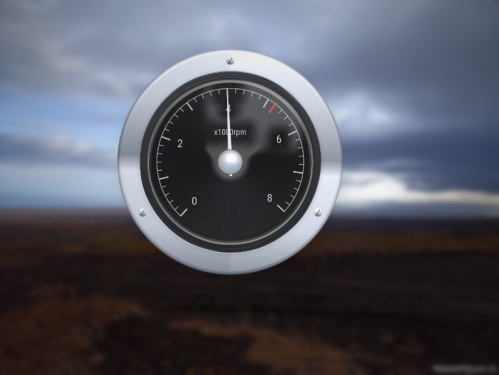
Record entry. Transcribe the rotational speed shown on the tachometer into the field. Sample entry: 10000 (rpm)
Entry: 4000 (rpm)
